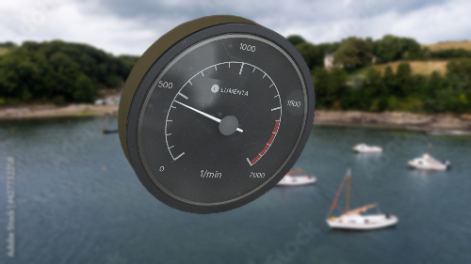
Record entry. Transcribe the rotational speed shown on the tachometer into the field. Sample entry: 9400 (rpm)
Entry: 450 (rpm)
